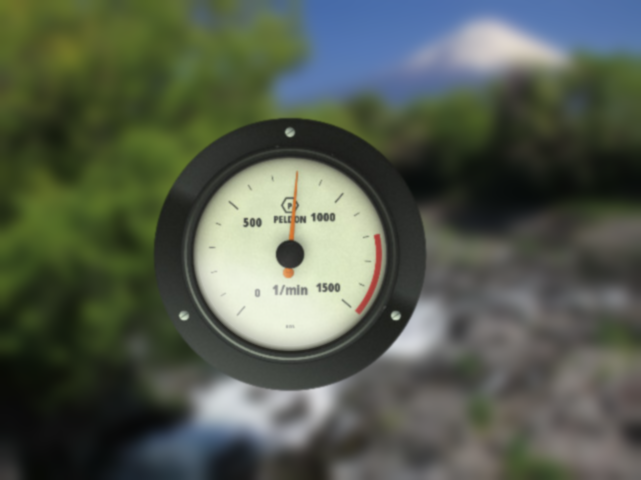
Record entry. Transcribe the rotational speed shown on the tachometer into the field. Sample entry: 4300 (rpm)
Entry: 800 (rpm)
